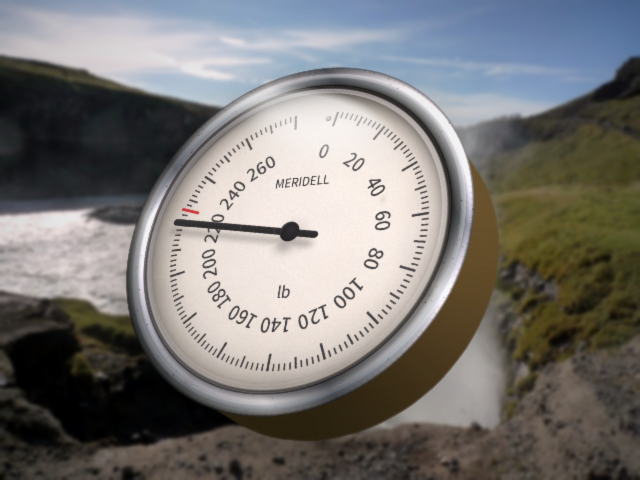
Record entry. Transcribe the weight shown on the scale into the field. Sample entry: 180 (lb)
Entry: 220 (lb)
